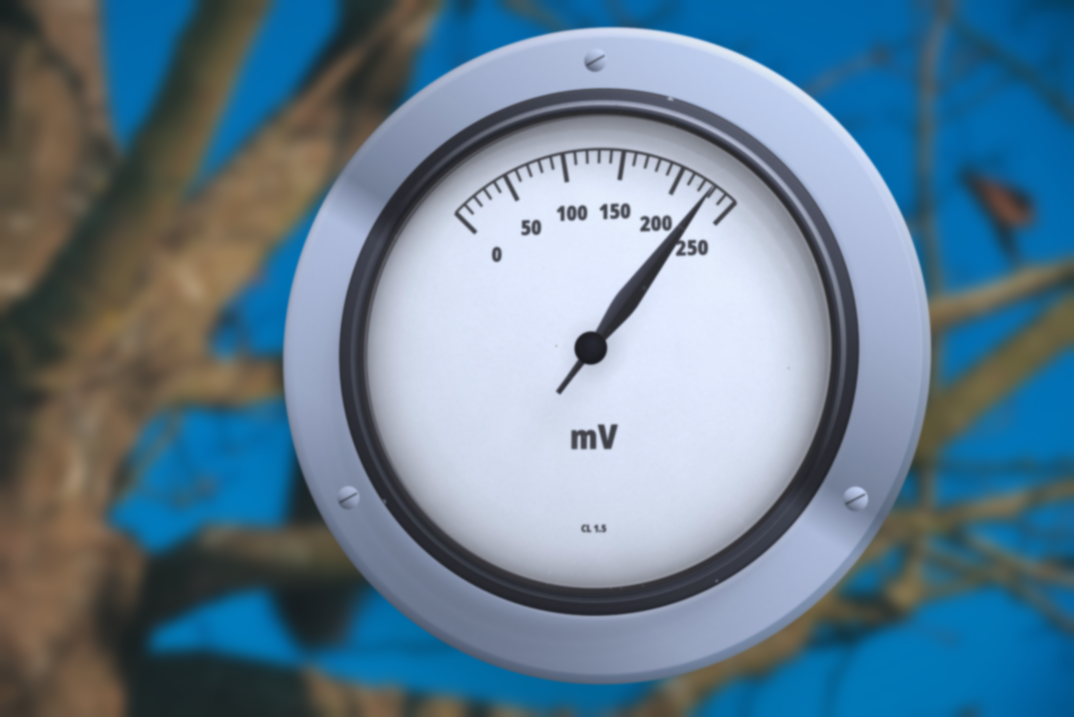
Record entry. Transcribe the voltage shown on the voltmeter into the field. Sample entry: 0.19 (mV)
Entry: 230 (mV)
